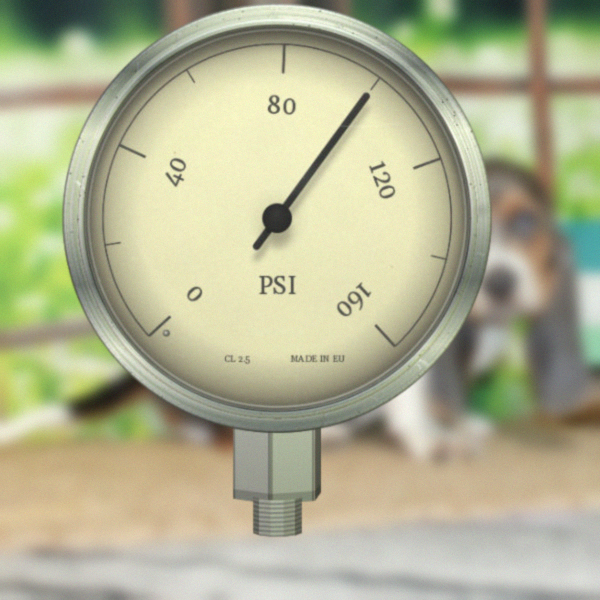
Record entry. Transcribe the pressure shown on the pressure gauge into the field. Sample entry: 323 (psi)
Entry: 100 (psi)
